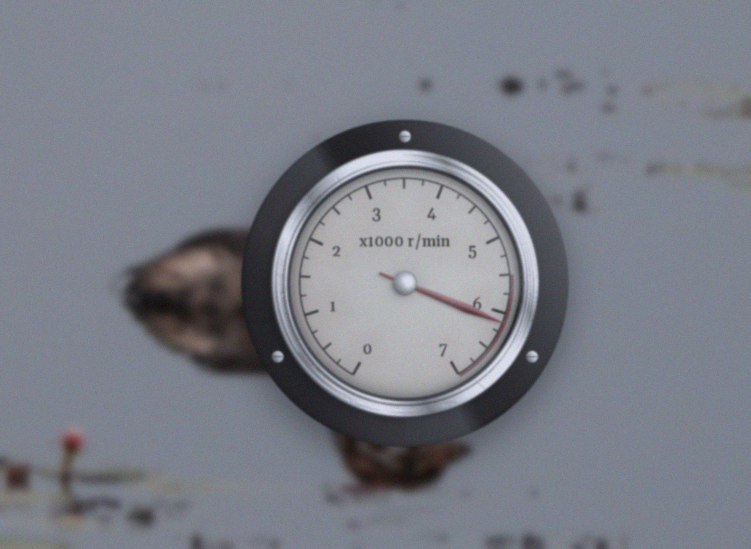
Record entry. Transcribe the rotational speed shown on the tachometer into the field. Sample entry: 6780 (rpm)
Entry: 6125 (rpm)
